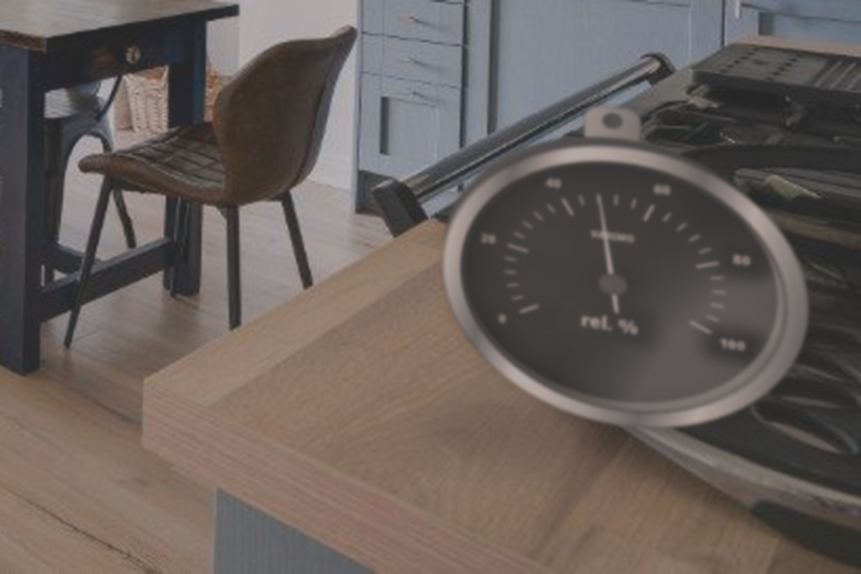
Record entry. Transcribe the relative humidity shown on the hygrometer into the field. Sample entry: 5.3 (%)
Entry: 48 (%)
